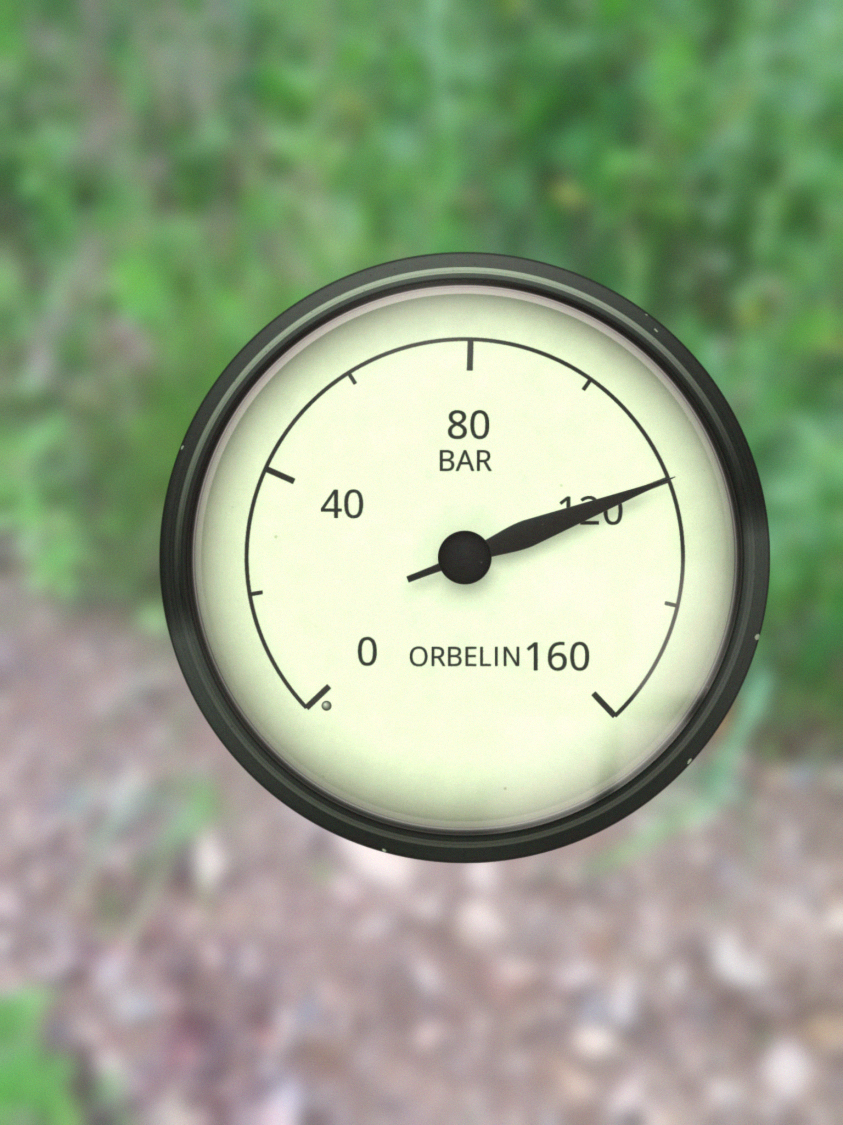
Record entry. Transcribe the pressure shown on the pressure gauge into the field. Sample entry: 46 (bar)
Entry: 120 (bar)
